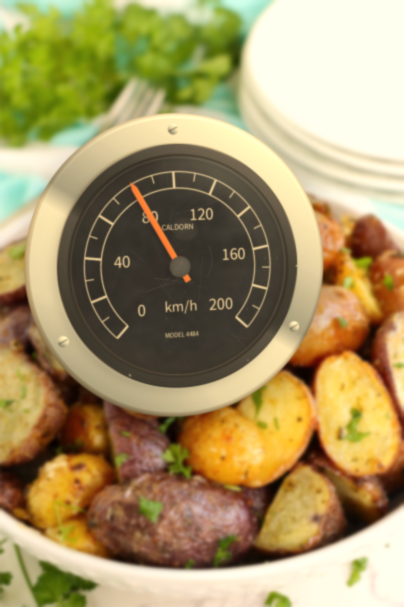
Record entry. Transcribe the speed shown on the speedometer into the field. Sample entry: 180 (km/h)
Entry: 80 (km/h)
